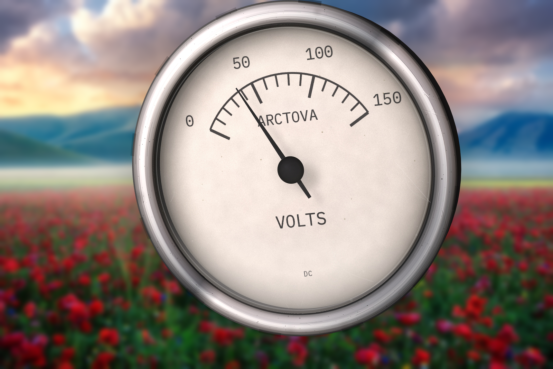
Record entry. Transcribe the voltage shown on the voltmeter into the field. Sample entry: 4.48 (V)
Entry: 40 (V)
